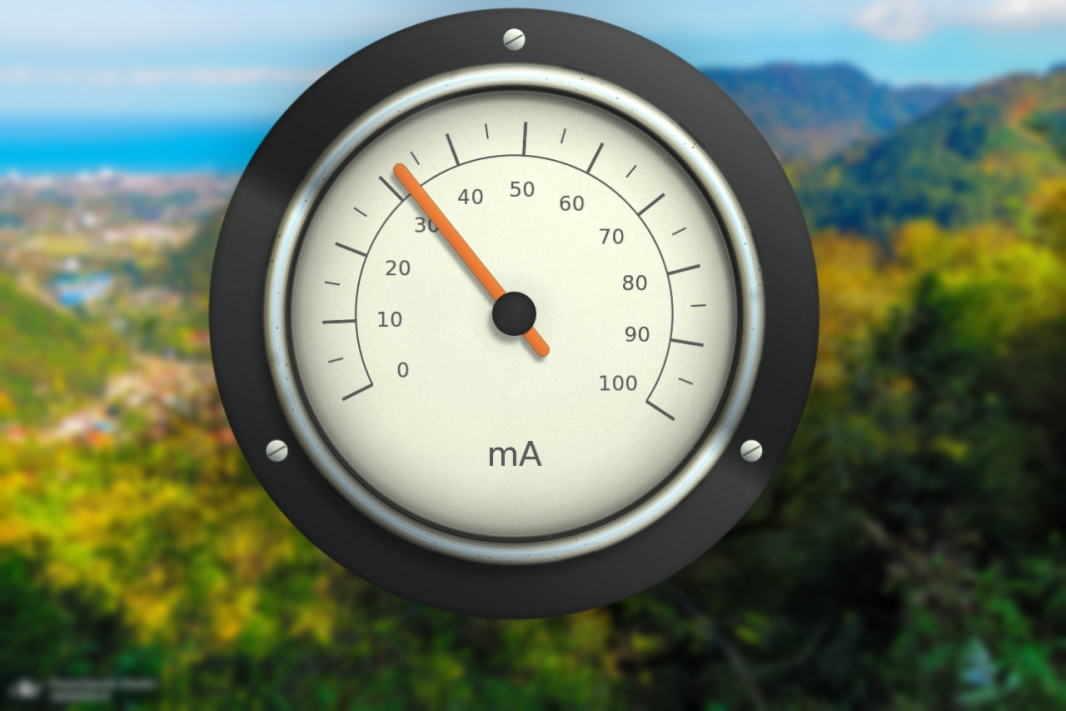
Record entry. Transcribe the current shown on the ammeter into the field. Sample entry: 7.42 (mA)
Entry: 32.5 (mA)
